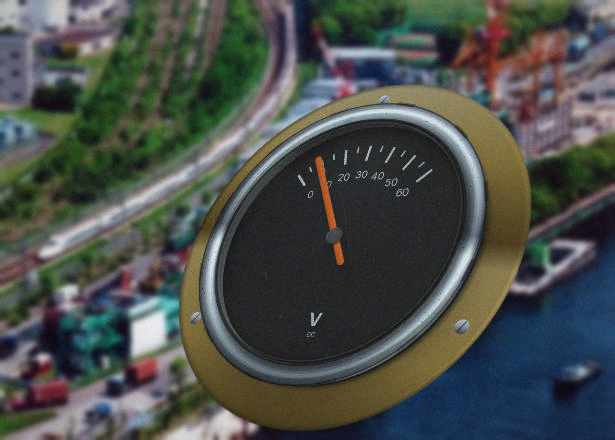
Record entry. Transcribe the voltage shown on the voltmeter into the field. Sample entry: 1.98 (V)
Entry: 10 (V)
